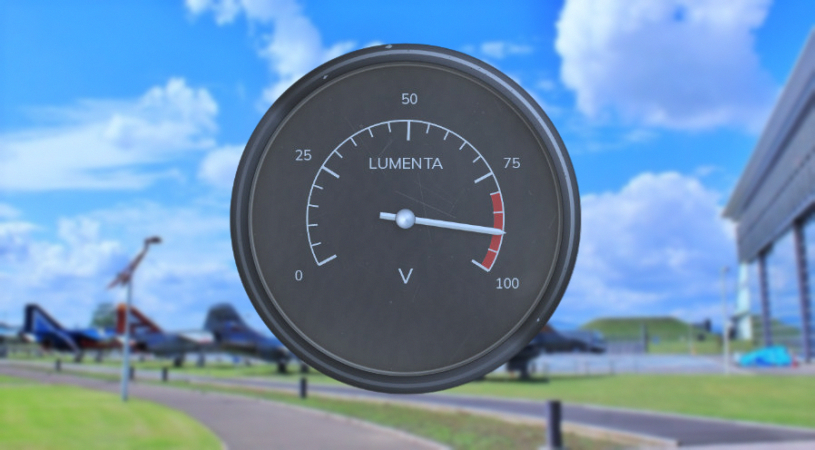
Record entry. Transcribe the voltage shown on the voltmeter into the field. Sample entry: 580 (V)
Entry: 90 (V)
